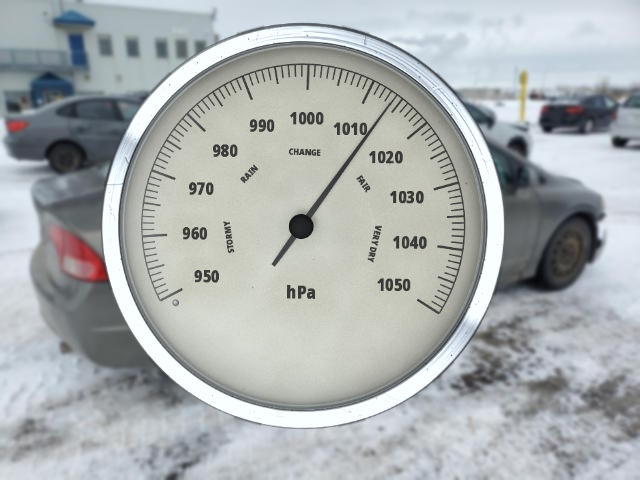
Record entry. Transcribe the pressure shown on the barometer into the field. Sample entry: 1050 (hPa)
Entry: 1014 (hPa)
